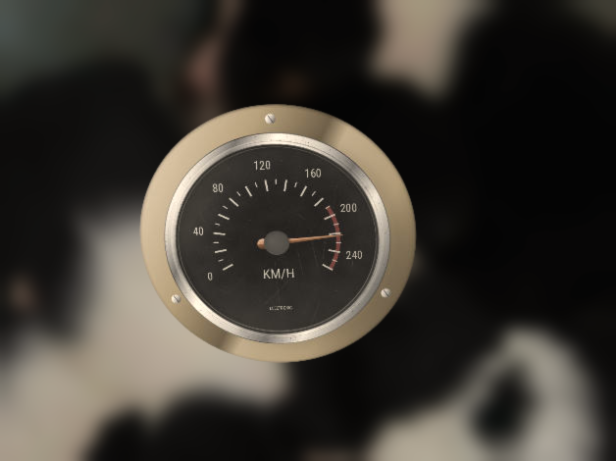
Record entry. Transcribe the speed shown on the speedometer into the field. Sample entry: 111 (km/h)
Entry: 220 (km/h)
